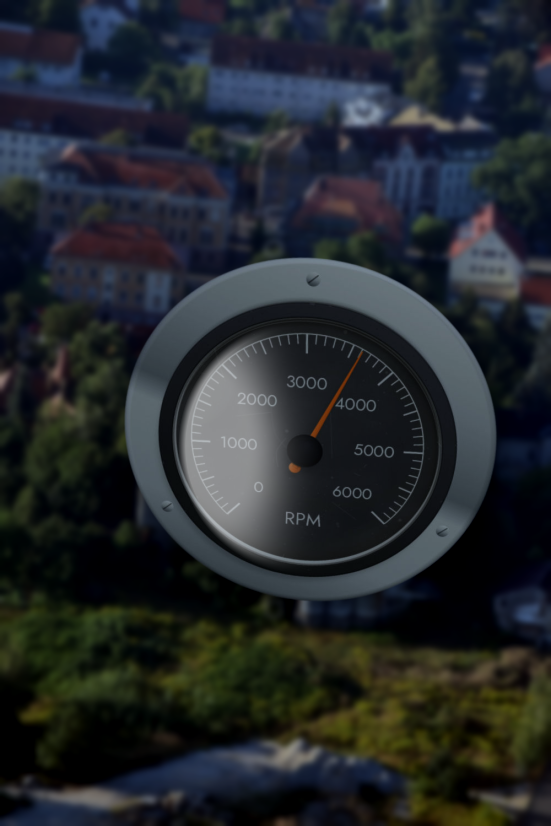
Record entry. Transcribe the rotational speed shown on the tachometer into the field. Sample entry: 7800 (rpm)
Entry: 3600 (rpm)
